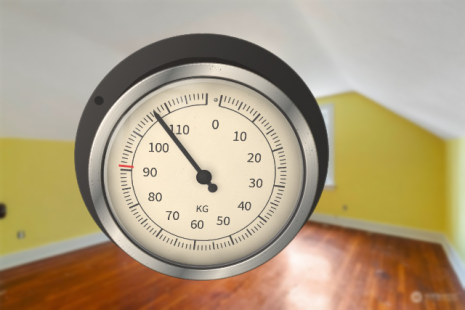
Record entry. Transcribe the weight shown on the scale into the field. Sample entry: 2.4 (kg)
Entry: 107 (kg)
